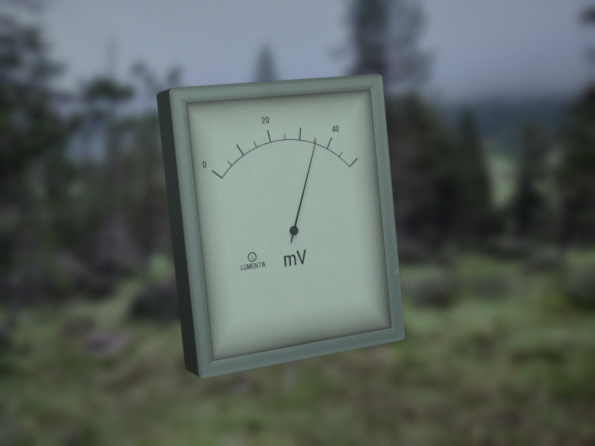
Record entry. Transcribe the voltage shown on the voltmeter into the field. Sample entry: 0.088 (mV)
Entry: 35 (mV)
